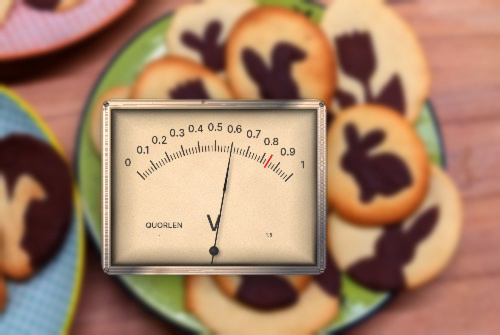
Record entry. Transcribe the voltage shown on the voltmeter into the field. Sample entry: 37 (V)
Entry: 0.6 (V)
